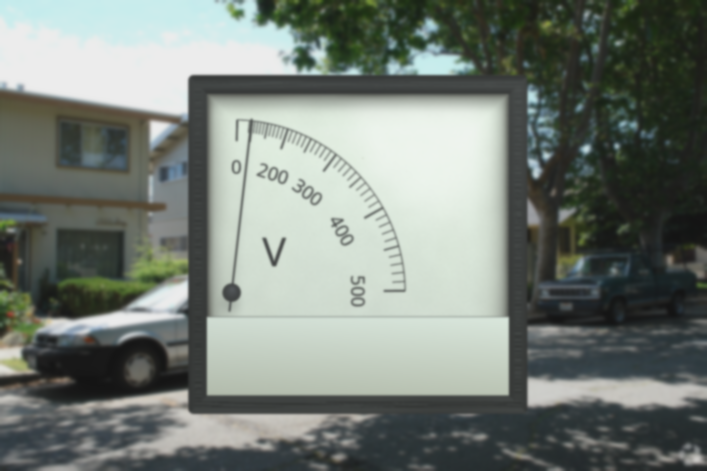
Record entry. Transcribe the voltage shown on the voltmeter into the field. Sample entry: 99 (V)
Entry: 100 (V)
